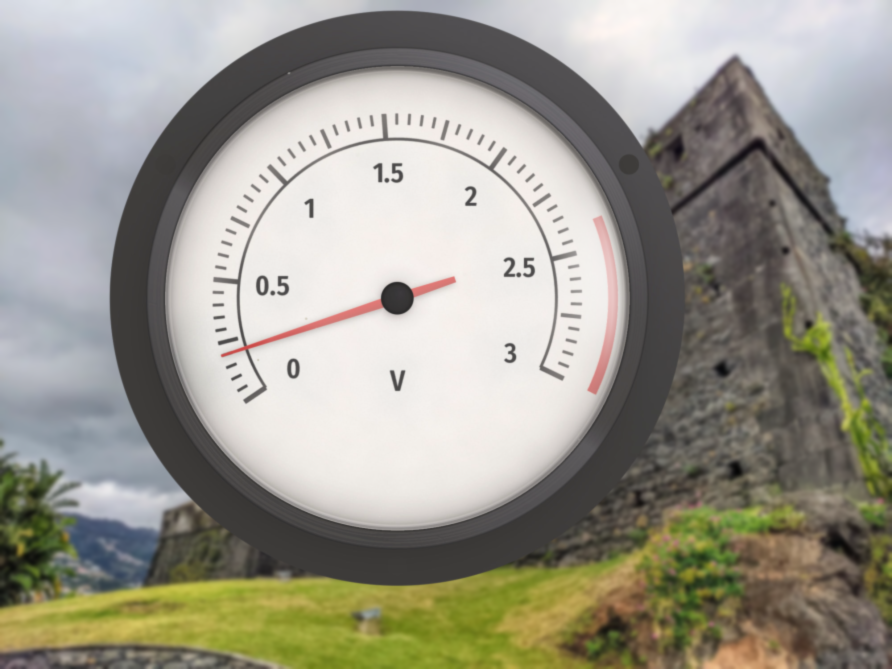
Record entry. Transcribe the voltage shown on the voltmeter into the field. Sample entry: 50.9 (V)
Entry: 0.2 (V)
